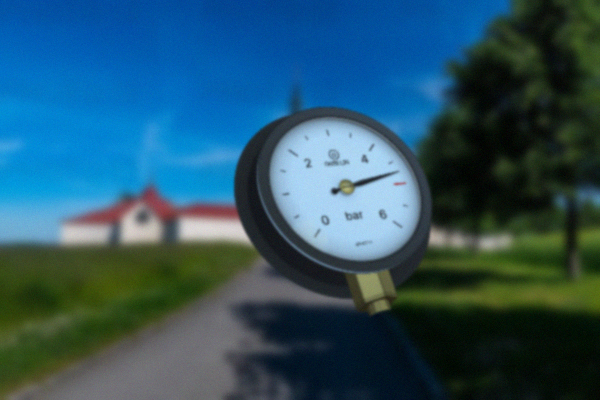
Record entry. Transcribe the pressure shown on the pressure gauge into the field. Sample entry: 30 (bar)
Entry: 4.75 (bar)
